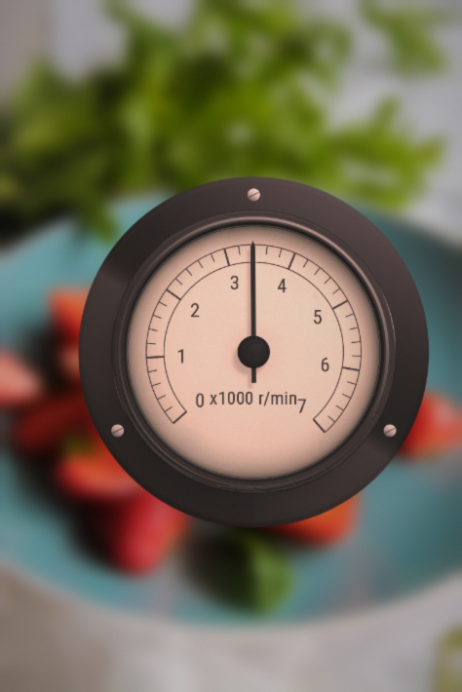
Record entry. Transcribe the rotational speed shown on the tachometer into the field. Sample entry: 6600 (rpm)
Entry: 3400 (rpm)
